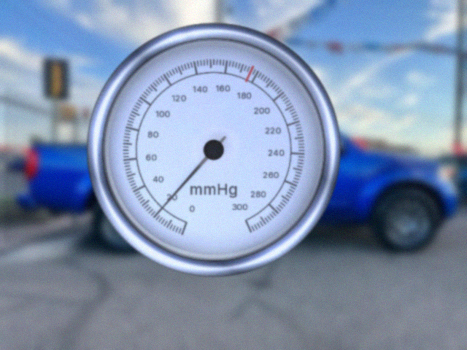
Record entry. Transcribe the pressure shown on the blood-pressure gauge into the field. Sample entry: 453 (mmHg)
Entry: 20 (mmHg)
